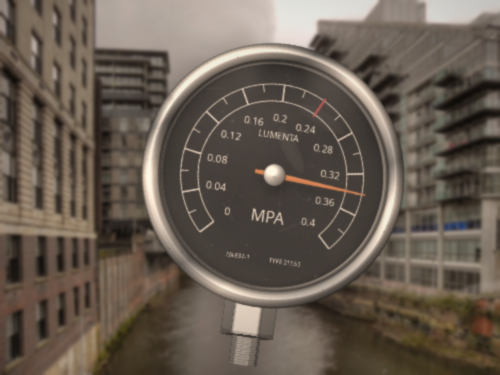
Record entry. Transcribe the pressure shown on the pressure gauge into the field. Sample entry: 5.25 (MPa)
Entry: 0.34 (MPa)
